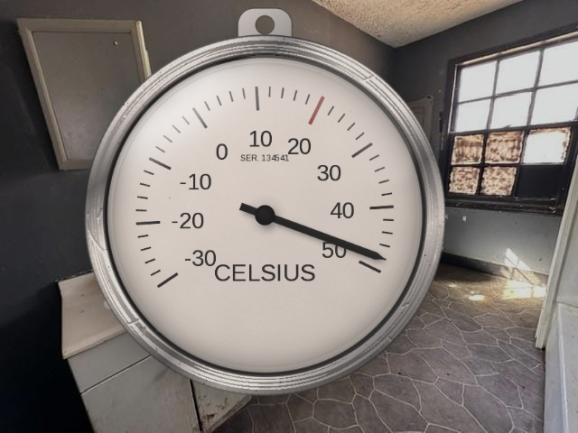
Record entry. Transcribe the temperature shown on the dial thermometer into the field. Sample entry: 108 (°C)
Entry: 48 (°C)
